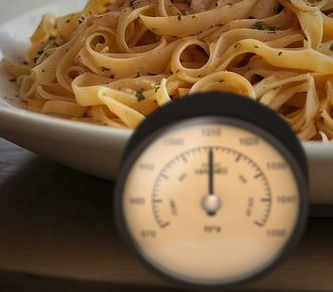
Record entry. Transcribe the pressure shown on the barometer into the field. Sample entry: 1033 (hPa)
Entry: 1010 (hPa)
